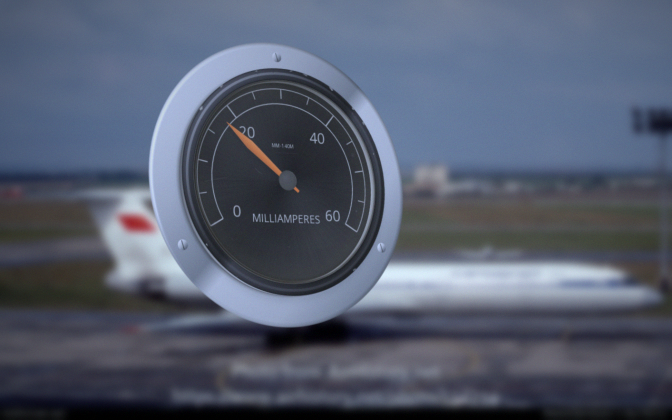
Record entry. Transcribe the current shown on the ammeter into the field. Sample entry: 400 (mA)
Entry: 17.5 (mA)
